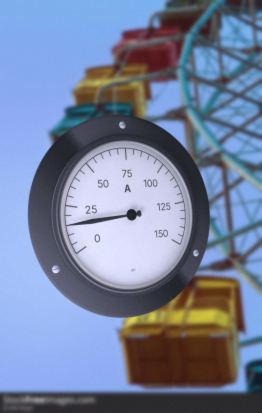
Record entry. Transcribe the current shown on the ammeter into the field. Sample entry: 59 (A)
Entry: 15 (A)
